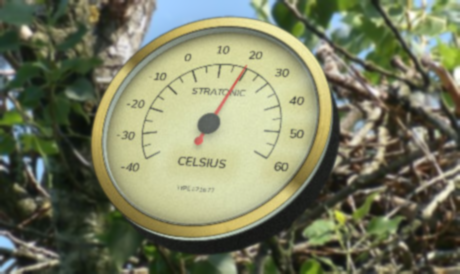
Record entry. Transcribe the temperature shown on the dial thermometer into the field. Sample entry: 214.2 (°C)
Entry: 20 (°C)
